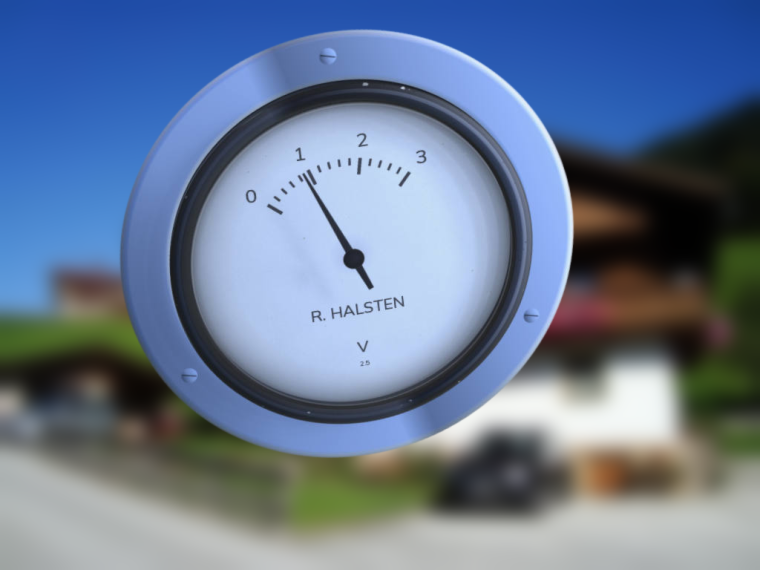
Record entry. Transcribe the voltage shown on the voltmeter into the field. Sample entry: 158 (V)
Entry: 0.9 (V)
